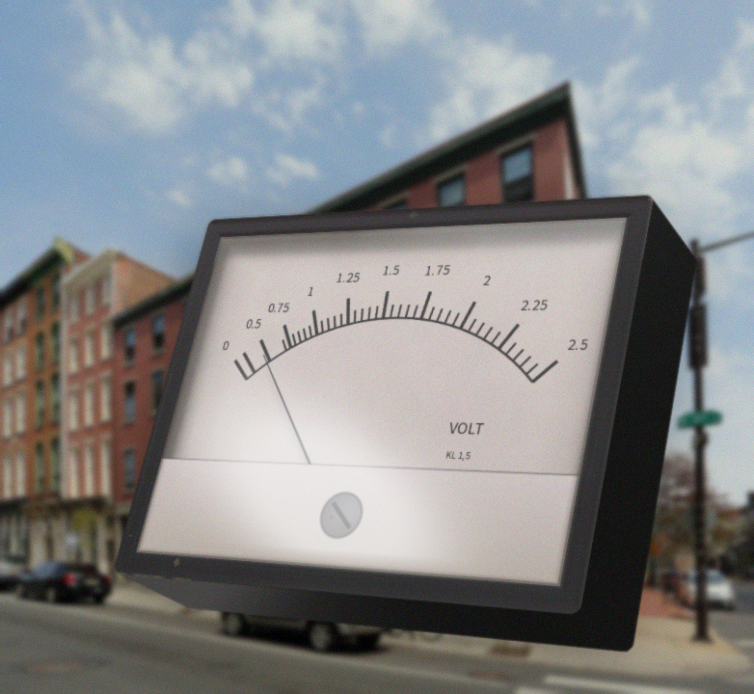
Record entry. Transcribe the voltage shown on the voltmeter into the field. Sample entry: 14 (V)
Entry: 0.5 (V)
